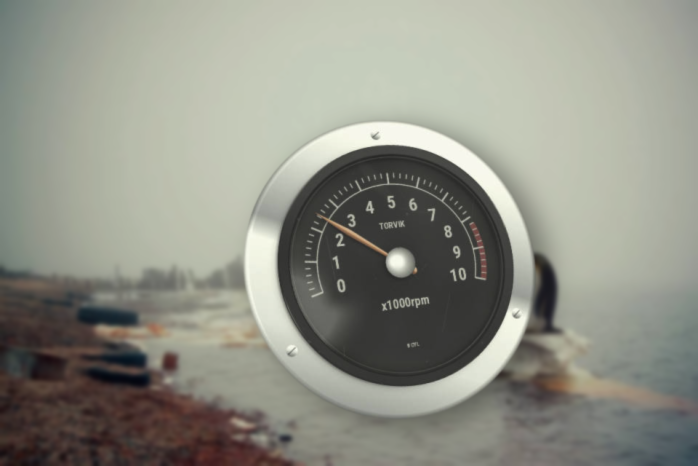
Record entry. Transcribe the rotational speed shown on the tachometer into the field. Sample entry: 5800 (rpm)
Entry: 2400 (rpm)
